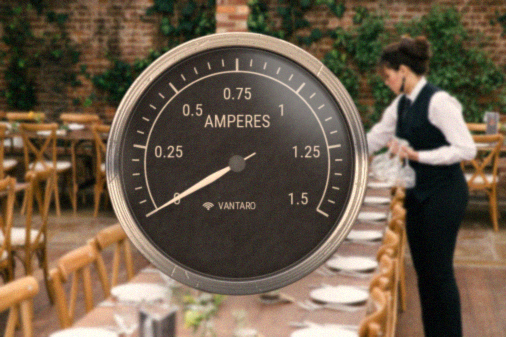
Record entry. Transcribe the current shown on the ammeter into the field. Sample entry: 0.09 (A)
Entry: 0 (A)
